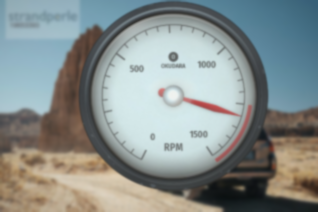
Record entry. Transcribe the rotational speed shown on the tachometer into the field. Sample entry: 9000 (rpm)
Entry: 1300 (rpm)
